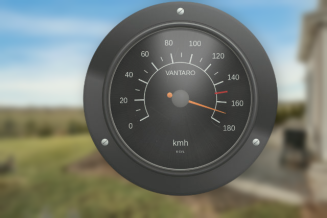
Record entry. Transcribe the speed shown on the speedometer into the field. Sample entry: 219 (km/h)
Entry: 170 (km/h)
